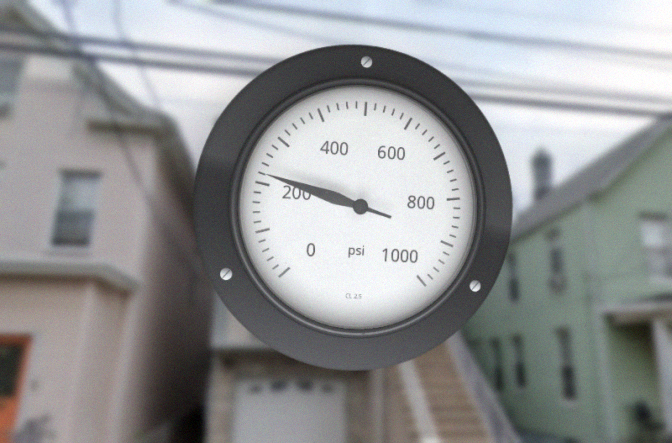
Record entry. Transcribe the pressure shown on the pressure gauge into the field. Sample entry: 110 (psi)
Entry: 220 (psi)
